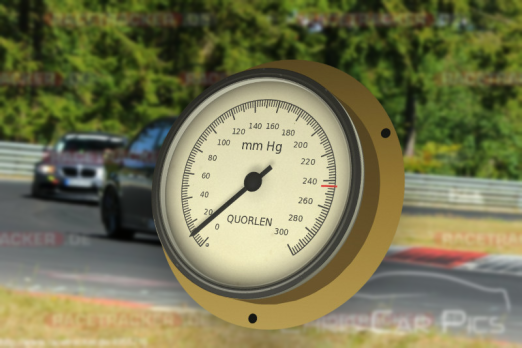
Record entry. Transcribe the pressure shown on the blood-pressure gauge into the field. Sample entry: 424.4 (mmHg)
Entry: 10 (mmHg)
